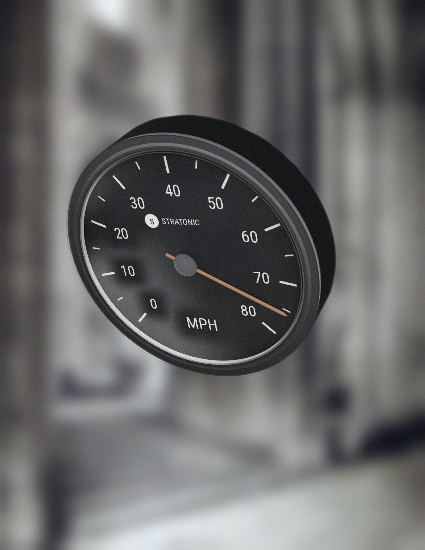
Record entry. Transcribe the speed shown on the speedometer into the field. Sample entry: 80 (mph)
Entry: 75 (mph)
